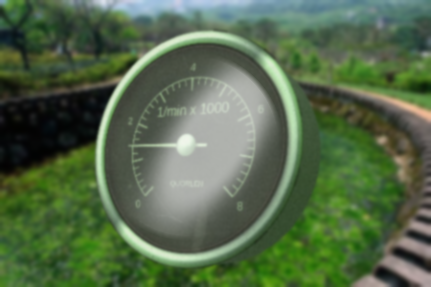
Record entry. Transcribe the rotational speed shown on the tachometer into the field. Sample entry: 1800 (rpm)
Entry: 1400 (rpm)
